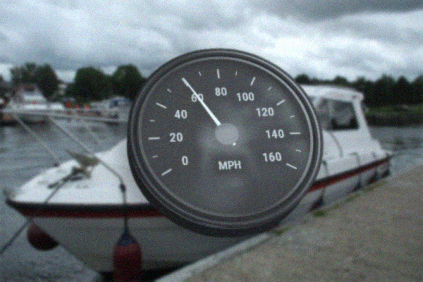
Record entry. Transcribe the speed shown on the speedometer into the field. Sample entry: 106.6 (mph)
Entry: 60 (mph)
